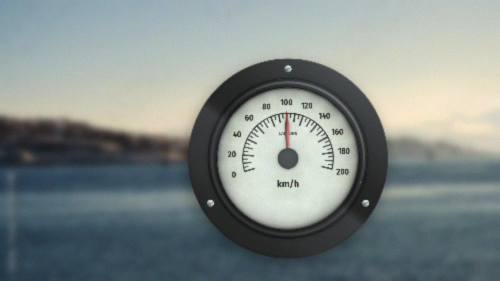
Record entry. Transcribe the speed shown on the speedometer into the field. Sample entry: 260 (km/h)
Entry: 100 (km/h)
